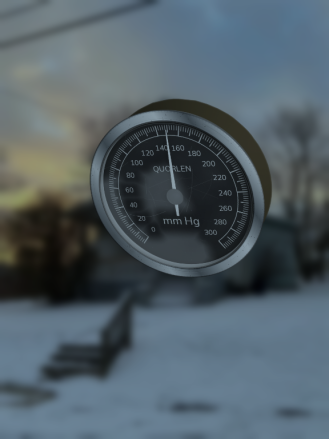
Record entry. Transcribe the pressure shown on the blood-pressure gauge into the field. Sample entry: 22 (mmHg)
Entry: 150 (mmHg)
